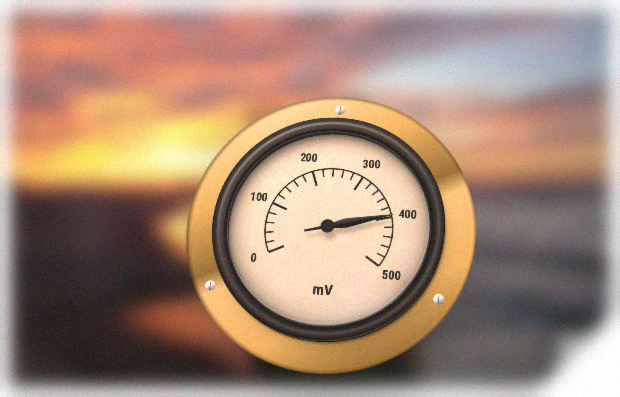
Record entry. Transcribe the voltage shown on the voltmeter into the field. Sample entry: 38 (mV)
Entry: 400 (mV)
